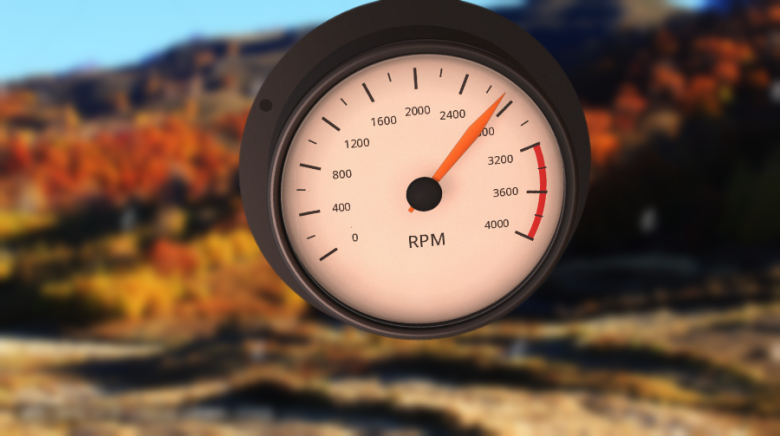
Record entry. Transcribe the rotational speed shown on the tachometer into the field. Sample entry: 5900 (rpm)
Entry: 2700 (rpm)
